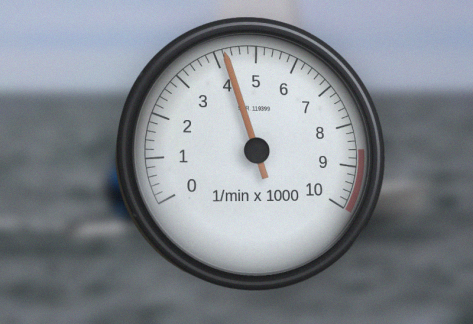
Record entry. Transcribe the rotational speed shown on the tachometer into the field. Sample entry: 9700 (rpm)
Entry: 4200 (rpm)
